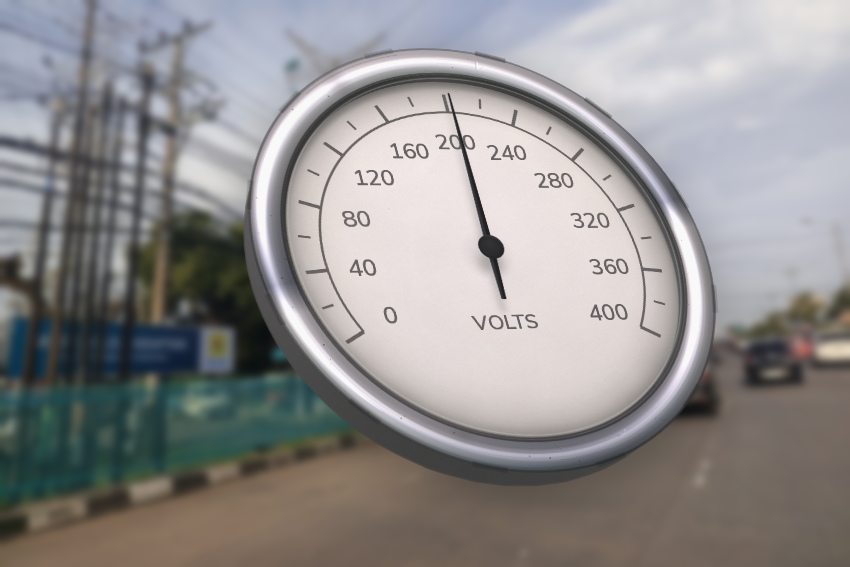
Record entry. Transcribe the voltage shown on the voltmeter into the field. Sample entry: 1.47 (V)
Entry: 200 (V)
